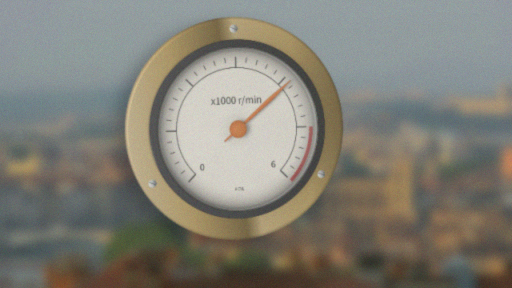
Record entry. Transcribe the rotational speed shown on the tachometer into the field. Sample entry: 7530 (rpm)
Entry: 4100 (rpm)
